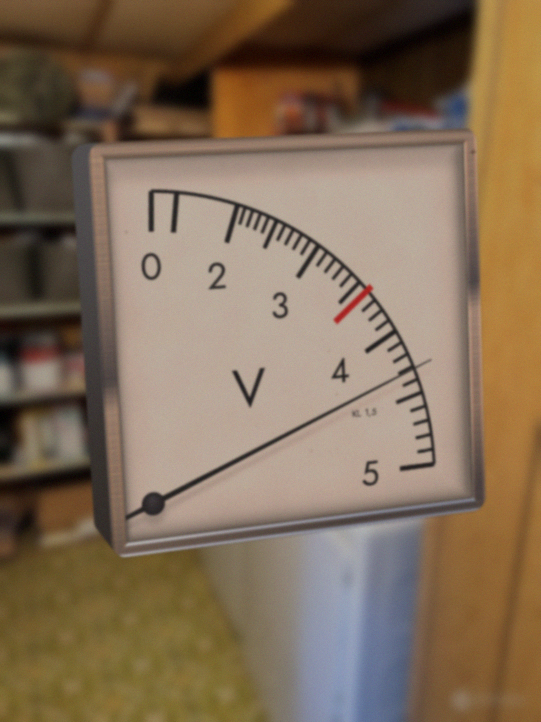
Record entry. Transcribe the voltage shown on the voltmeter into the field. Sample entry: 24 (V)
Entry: 4.3 (V)
